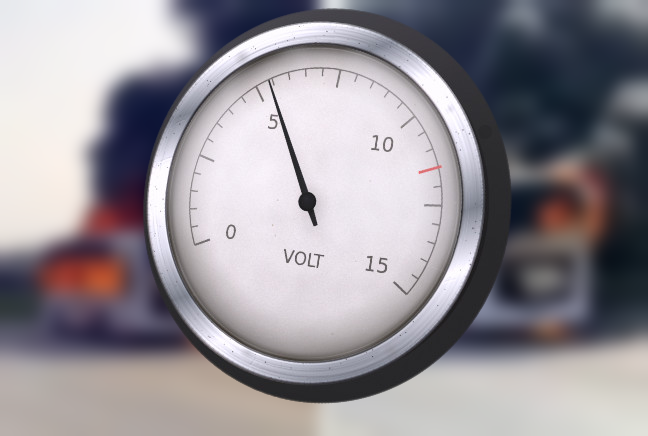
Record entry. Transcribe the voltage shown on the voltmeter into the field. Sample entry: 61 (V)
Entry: 5.5 (V)
